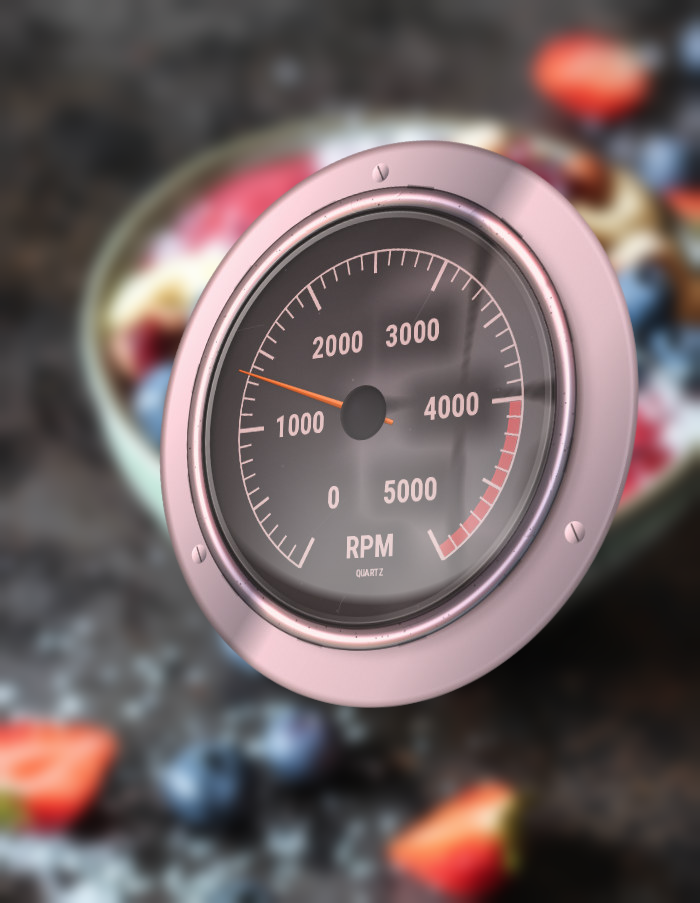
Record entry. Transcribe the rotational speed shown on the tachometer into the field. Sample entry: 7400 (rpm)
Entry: 1350 (rpm)
